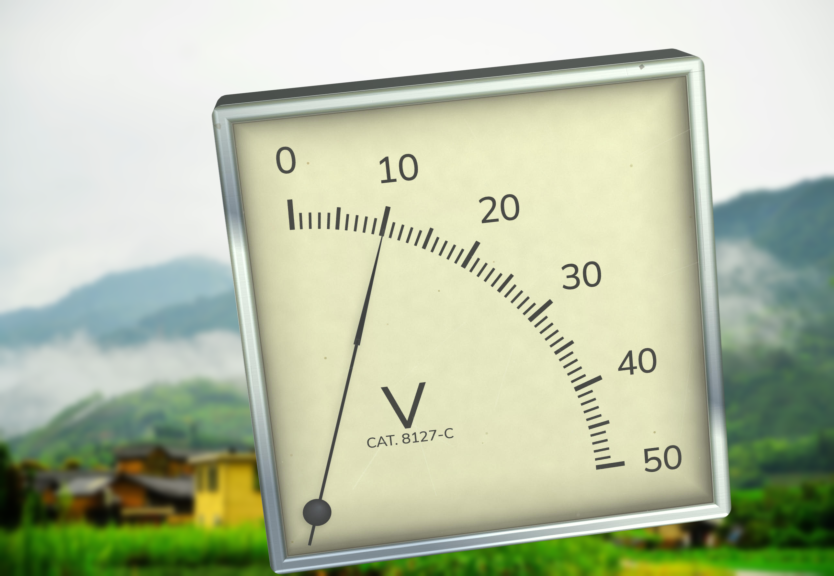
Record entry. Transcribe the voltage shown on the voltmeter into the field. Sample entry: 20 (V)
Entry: 10 (V)
